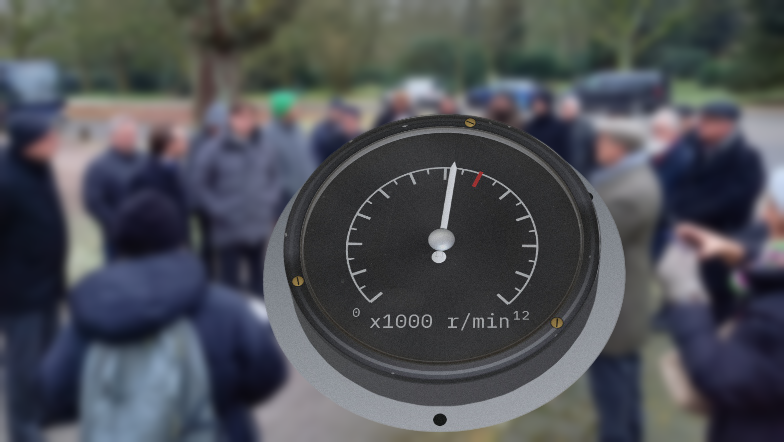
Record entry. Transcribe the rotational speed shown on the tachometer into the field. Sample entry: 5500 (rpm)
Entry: 6250 (rpm)
